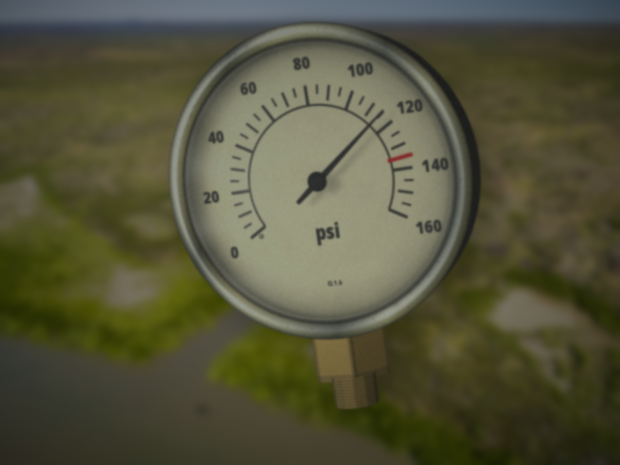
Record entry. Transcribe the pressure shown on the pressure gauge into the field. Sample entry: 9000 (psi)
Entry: 115 (psi)
